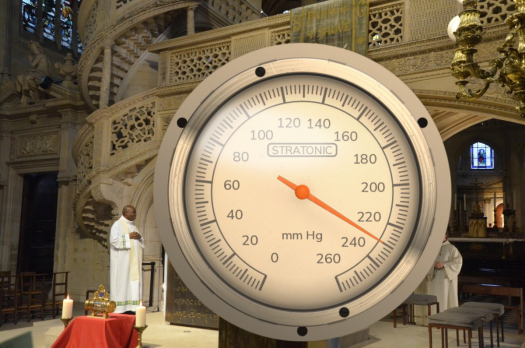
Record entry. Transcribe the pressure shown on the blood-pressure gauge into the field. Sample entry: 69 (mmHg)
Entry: 230 (mmHg)
